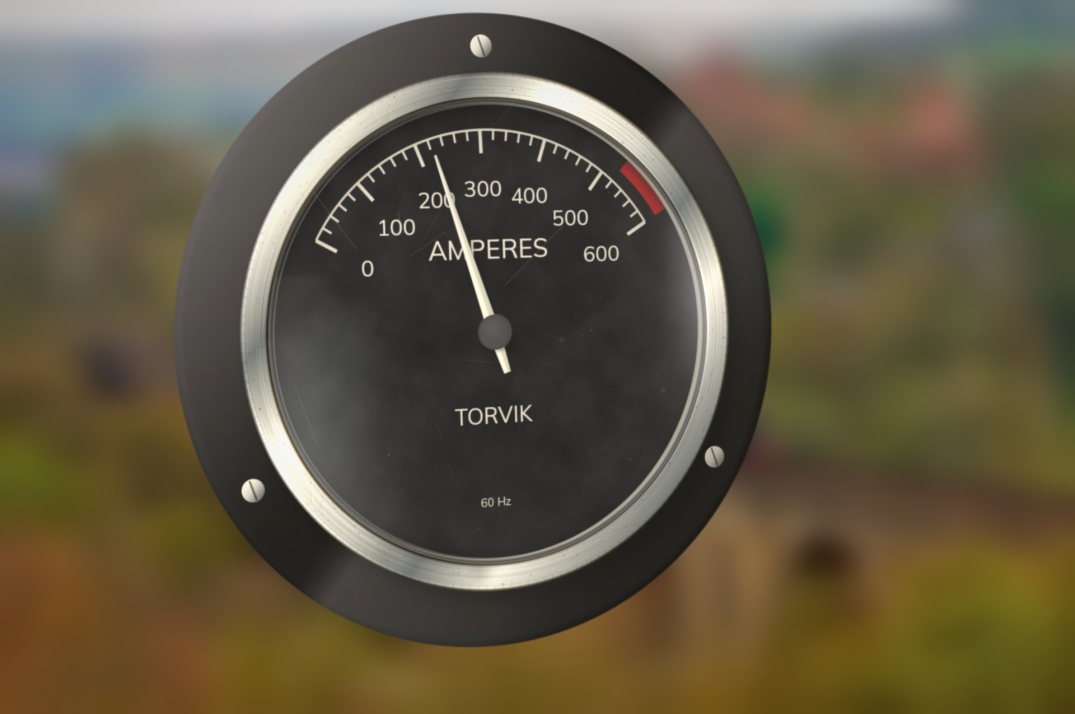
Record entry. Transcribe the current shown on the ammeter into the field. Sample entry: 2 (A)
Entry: 220 (A)
